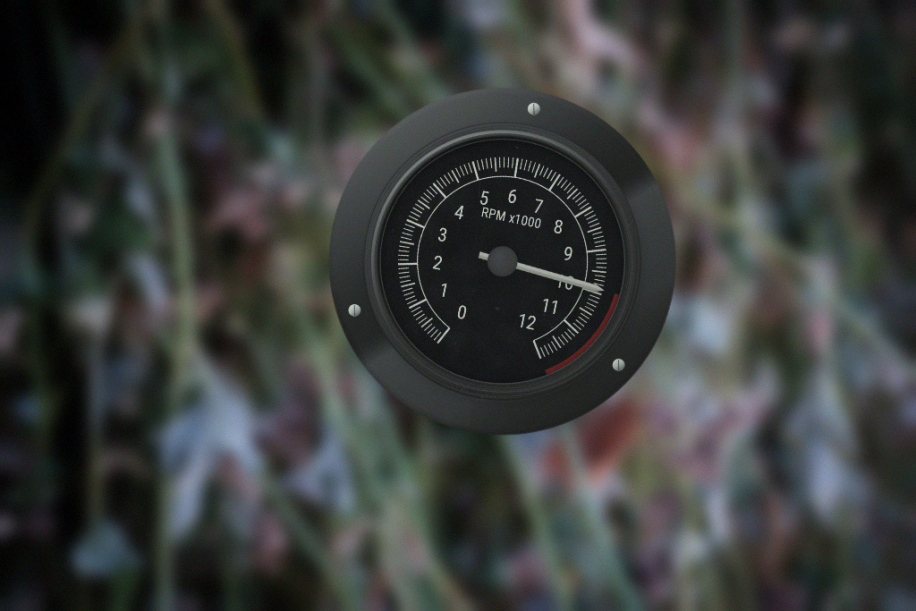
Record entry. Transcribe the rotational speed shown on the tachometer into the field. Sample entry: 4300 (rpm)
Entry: 9900 (rpm)
